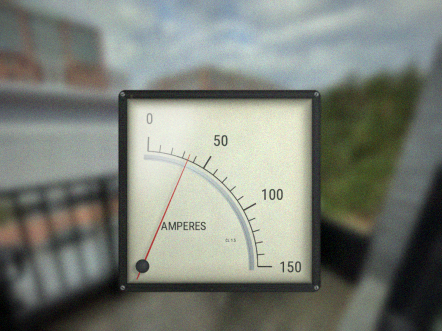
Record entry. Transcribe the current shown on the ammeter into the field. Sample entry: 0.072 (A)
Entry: 35 (A)
